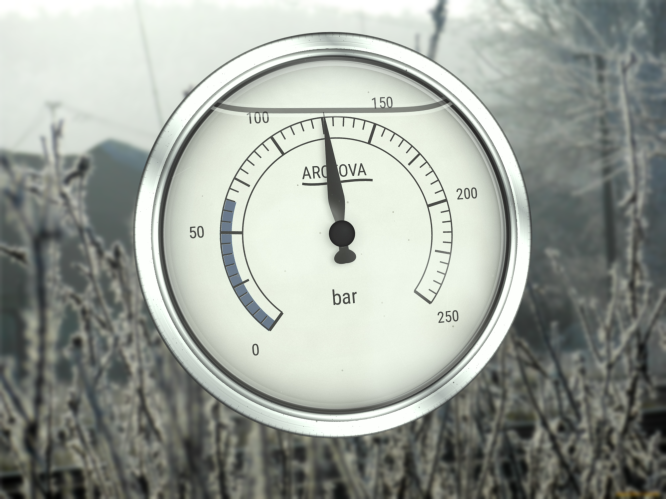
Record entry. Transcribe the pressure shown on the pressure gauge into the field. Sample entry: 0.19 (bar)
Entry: 125 (bar)
